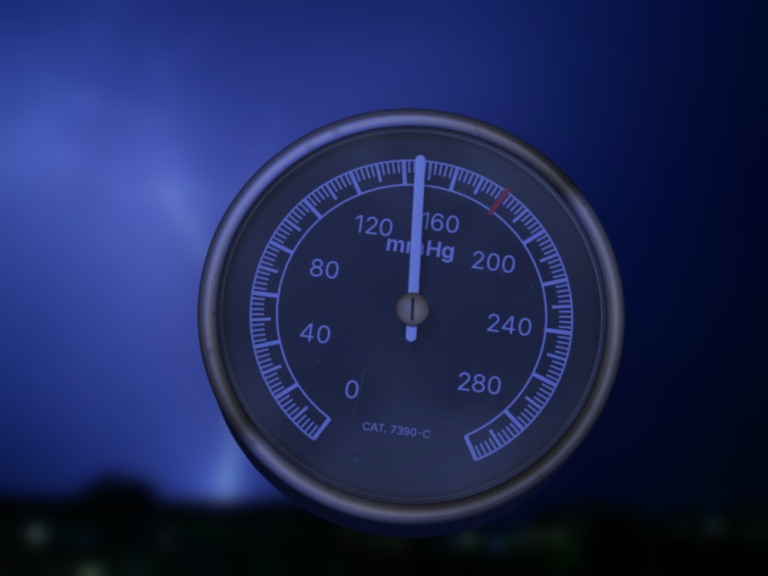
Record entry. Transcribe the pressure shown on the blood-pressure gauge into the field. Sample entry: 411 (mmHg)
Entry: 146 (mmHg)
